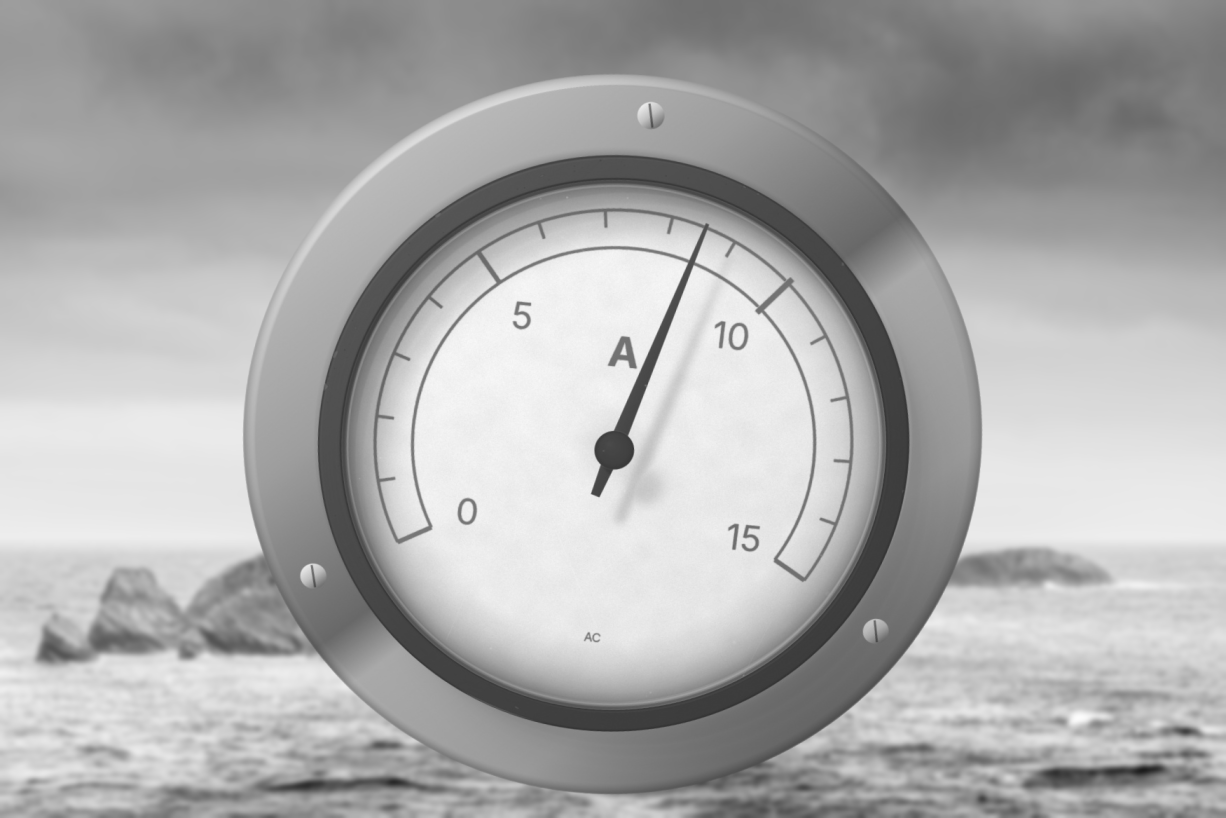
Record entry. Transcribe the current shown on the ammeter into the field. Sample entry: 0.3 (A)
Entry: 8.5 (A)
